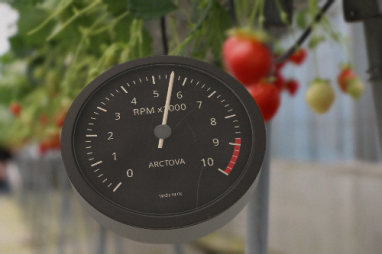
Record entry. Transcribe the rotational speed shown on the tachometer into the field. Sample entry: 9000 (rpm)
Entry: 5600 (rpm)
